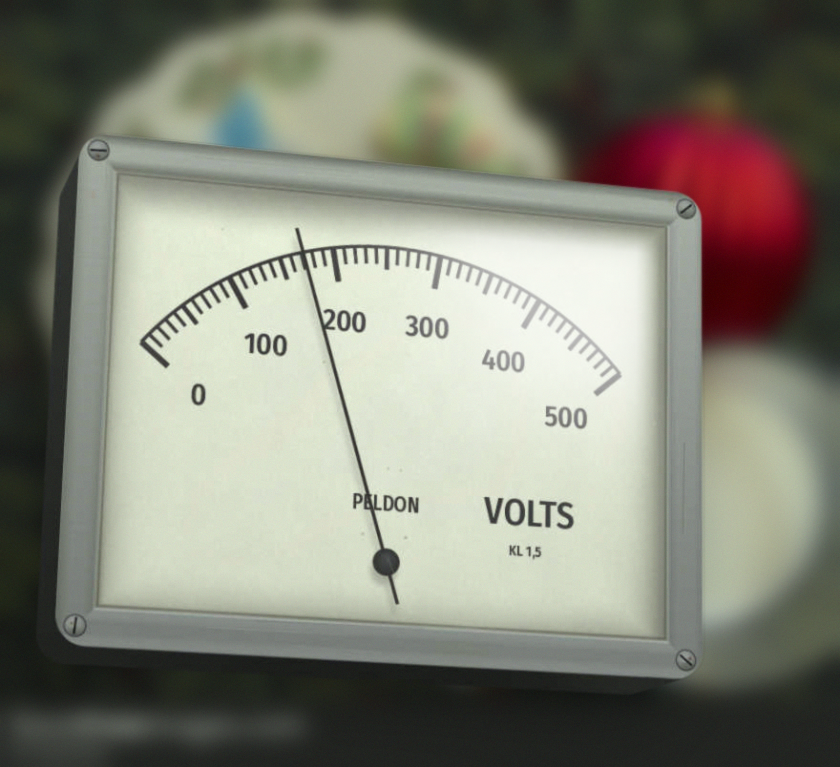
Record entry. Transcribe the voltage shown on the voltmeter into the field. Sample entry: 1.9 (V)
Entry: 170 (V)
